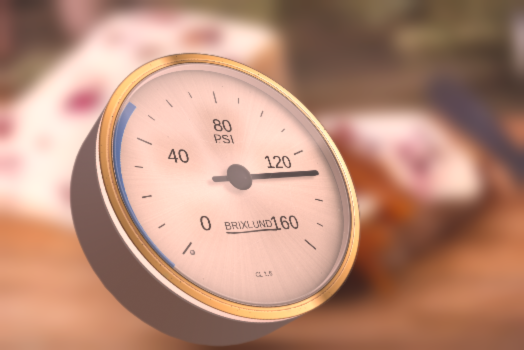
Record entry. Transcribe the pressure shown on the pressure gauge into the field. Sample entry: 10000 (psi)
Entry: 130 (psi)
